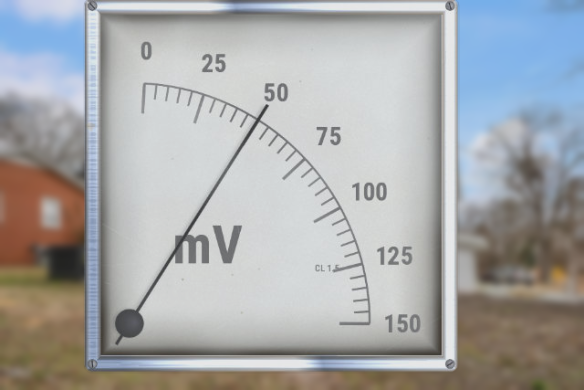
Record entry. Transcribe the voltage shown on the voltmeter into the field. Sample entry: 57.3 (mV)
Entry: 50 (mV)
